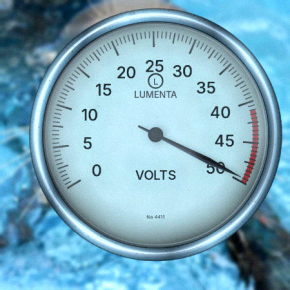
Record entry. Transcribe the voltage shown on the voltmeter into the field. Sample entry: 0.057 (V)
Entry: 49.5 (V)
